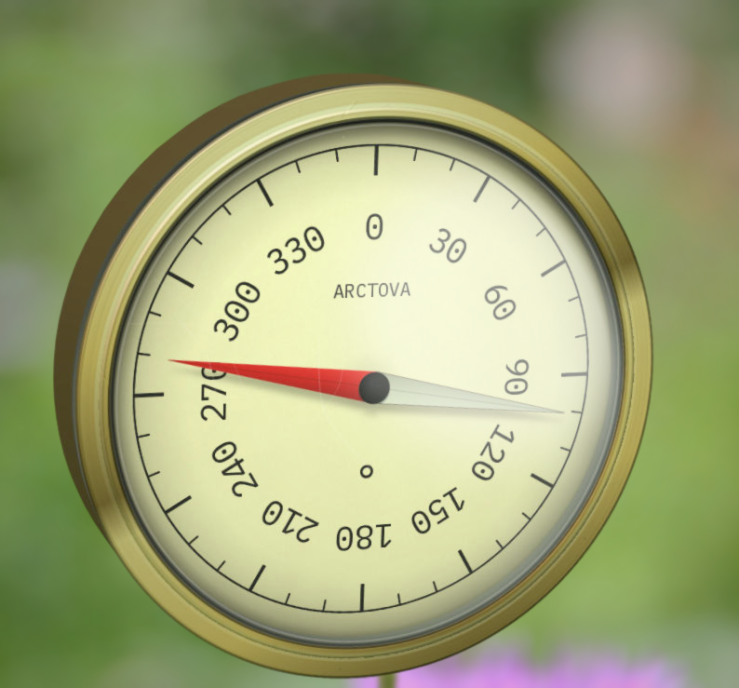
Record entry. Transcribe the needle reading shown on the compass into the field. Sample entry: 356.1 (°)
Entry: 280 (°)
